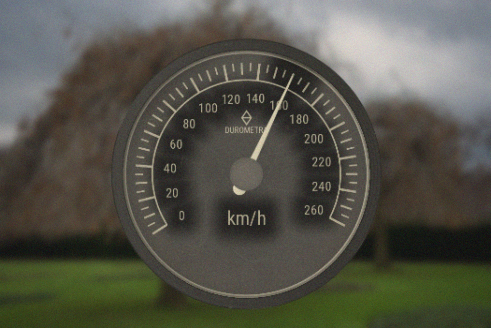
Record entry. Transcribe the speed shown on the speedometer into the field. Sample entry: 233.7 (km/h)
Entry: 160 (km/h)
